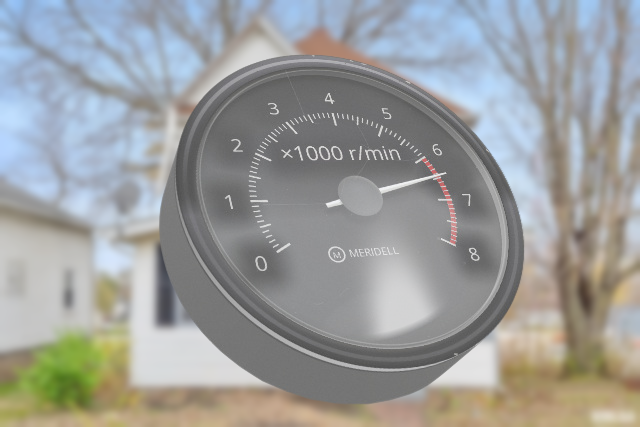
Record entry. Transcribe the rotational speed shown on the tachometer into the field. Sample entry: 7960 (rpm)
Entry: 6500 (rpm)
